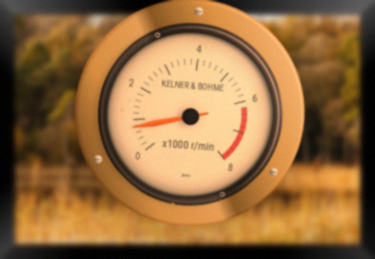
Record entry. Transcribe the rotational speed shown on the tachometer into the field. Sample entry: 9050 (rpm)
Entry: 800 (rpm)
